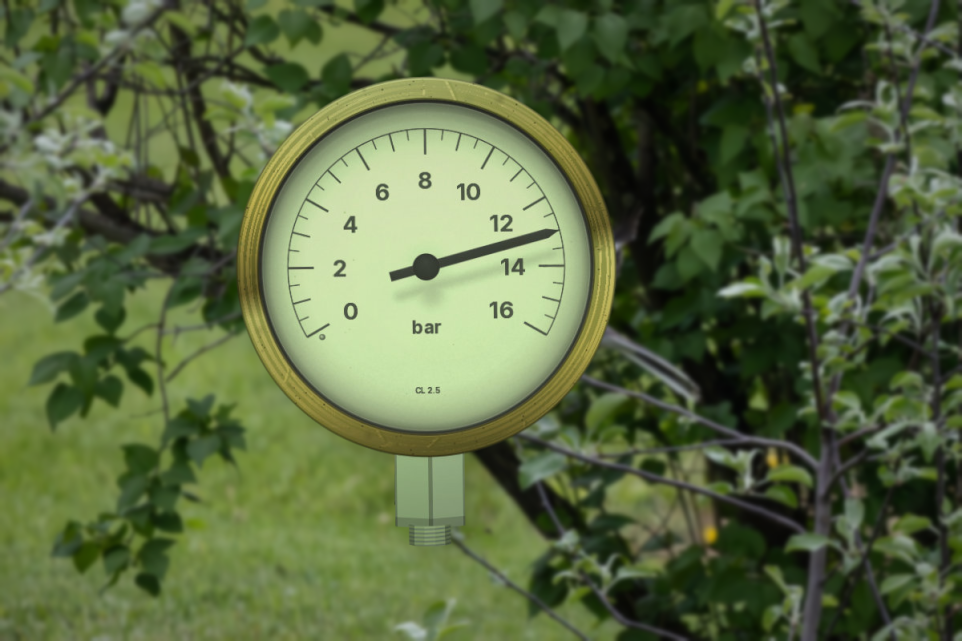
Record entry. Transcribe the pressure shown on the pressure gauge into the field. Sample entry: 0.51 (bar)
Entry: 13 (bar)
